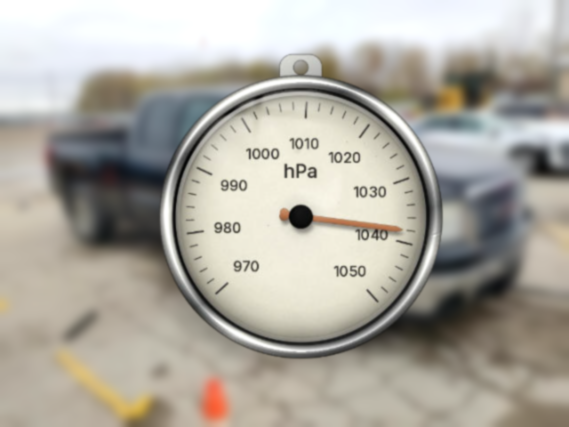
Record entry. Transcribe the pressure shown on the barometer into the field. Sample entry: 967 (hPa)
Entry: 1038 (hPa)
